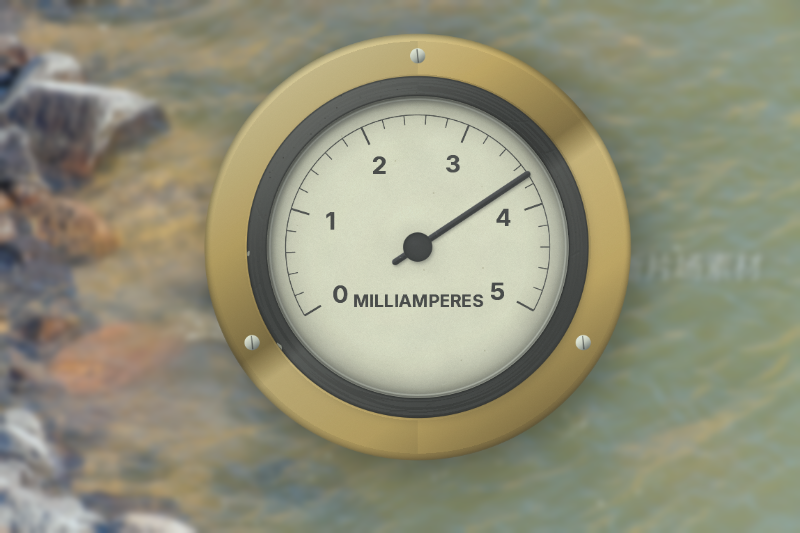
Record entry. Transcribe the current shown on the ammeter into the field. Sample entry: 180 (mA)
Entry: 3.7 (mA)
